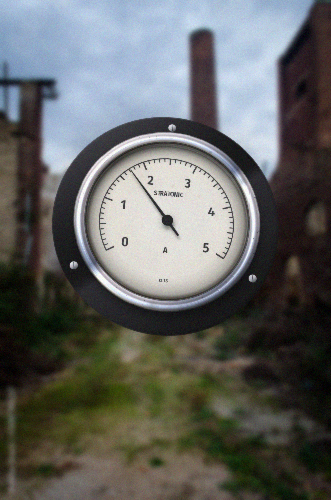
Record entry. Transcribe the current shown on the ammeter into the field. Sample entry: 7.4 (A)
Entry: 1.7 (A)
